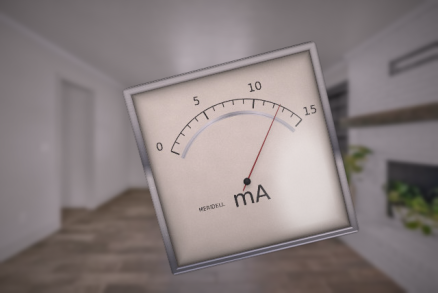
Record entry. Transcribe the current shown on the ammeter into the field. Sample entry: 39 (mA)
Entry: 12.5 (mA)
